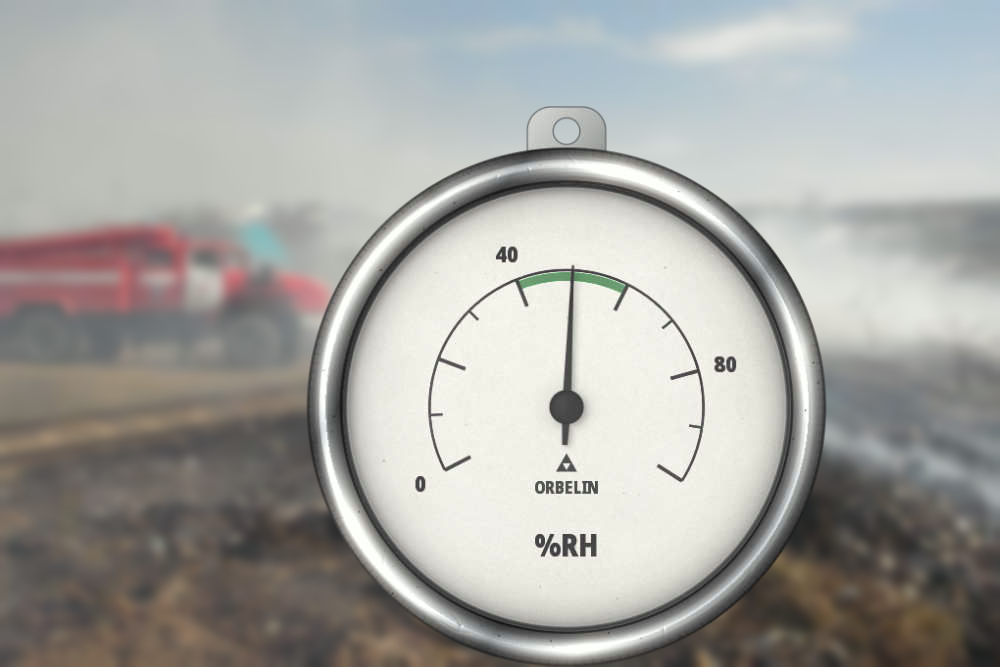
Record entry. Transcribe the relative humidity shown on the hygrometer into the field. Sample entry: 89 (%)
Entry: 50 (%)
